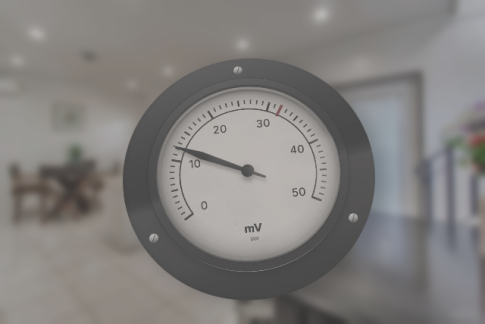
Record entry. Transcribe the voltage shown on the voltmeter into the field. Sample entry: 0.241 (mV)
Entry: 12 (mV)
